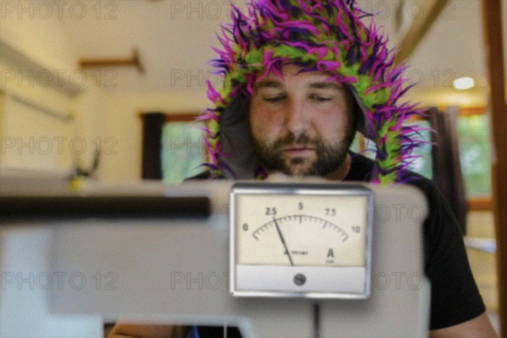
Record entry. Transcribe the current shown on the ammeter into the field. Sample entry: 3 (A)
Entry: 2.5 (A)
